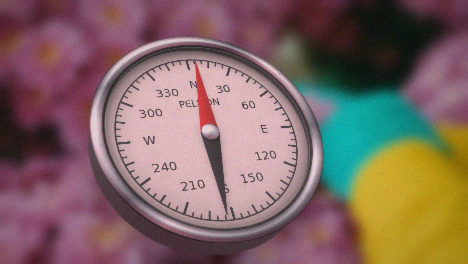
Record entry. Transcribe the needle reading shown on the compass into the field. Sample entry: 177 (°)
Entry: 5 (°)
